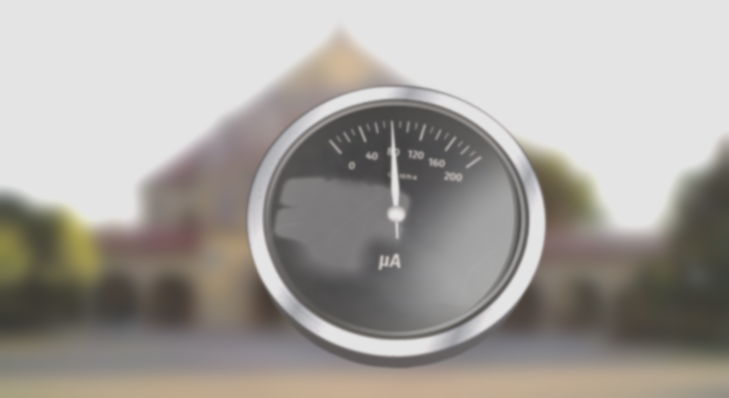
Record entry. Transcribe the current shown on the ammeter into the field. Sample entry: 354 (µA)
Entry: 80 (µA)
